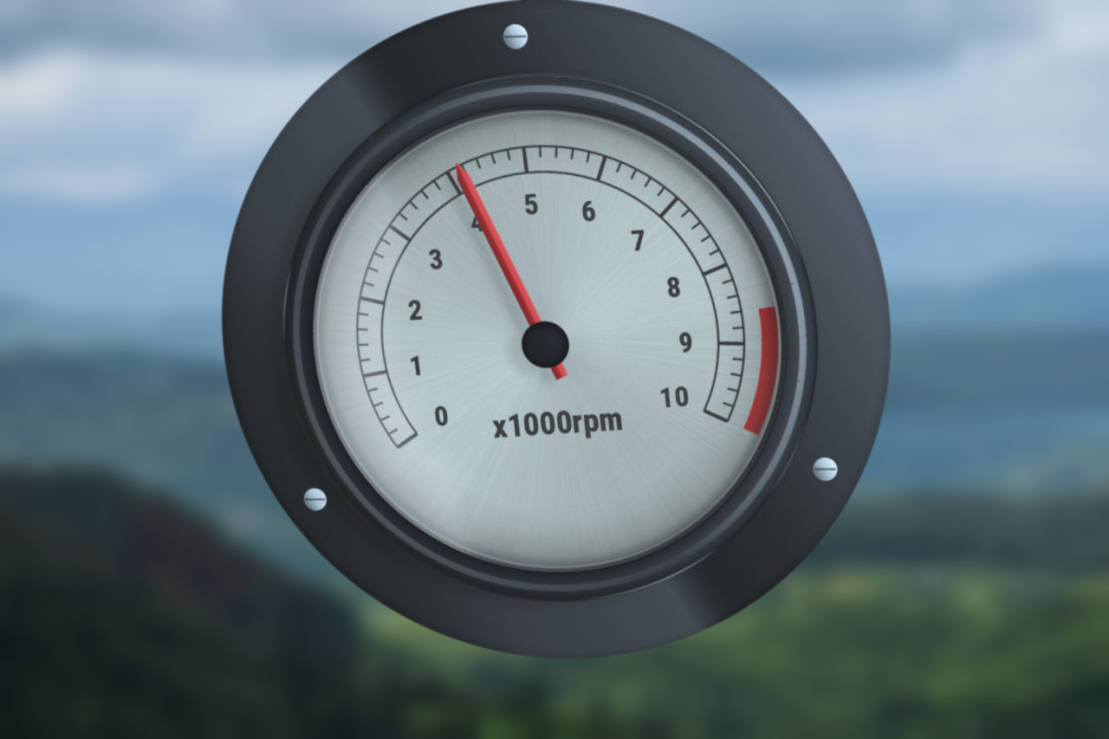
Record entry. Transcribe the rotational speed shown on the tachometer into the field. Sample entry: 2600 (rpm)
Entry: 4200 (rpm)
